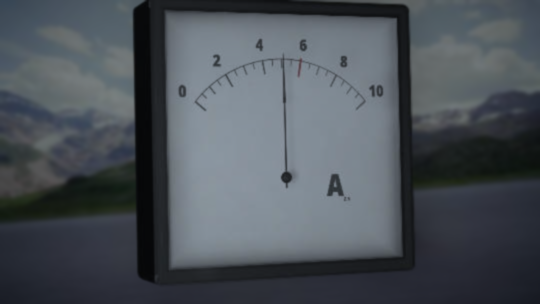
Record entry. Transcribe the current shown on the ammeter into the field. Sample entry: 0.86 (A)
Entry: 5 (A)
